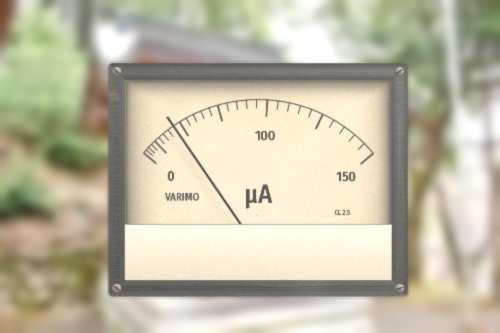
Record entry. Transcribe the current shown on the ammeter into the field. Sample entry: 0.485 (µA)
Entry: 45 (µA)
